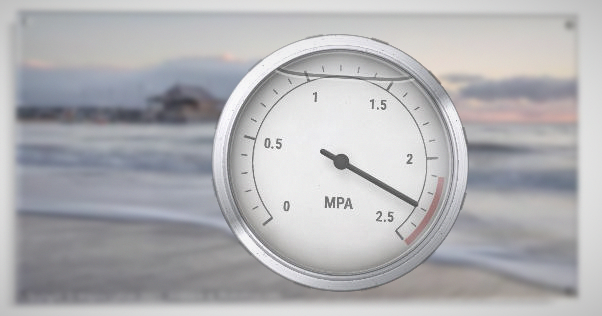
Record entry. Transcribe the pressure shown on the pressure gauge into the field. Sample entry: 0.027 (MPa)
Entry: 2.3 (MPa)
